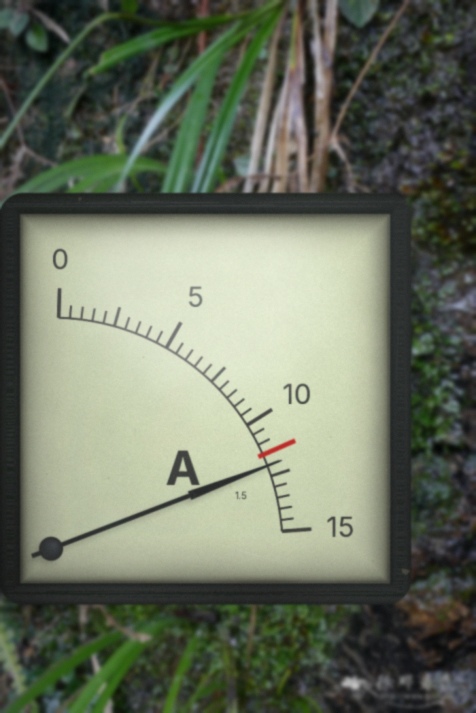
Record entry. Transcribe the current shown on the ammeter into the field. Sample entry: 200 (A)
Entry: 12 (A)
